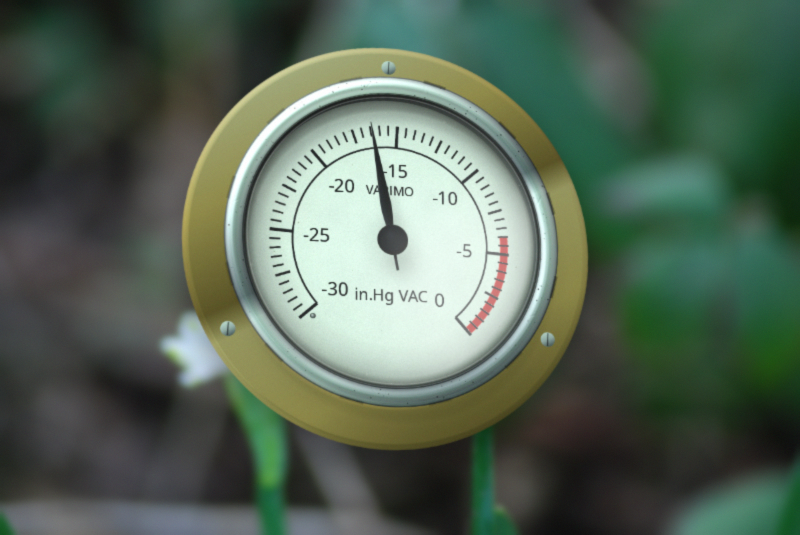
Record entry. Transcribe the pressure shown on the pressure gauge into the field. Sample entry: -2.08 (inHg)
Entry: -16.5 (inHg)
